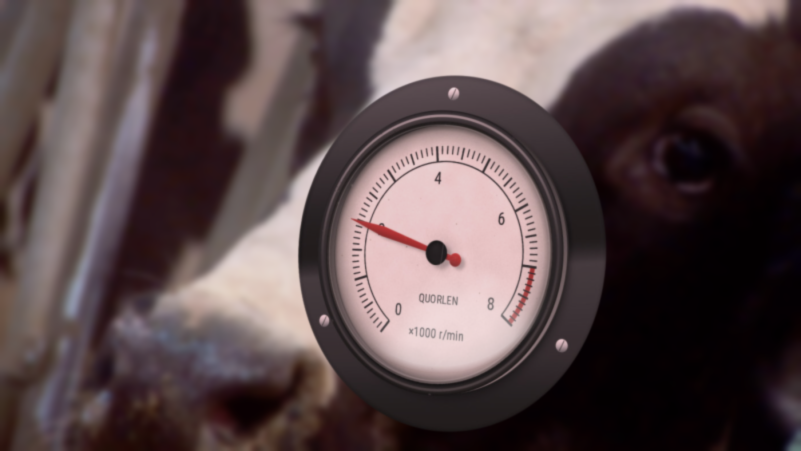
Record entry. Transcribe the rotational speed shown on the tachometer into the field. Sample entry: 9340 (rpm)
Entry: 2000 (rpm)
